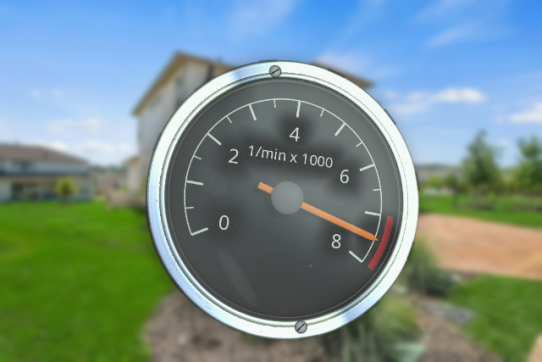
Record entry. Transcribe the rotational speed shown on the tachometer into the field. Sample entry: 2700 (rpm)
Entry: 7500 (rpm)
